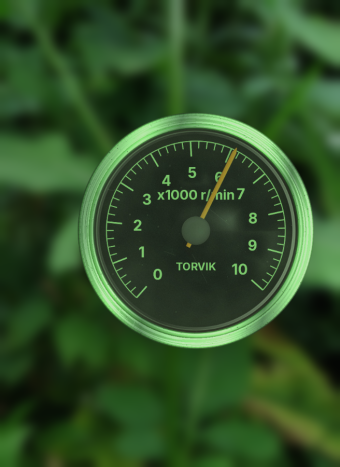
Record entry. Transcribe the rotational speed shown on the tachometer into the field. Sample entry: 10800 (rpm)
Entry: 6100 (rpm)
